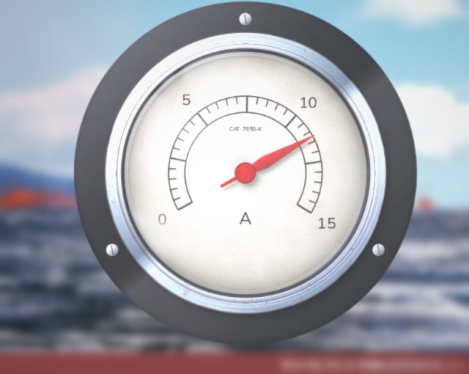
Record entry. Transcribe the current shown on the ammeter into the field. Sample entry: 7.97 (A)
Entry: 11.25 (A)
